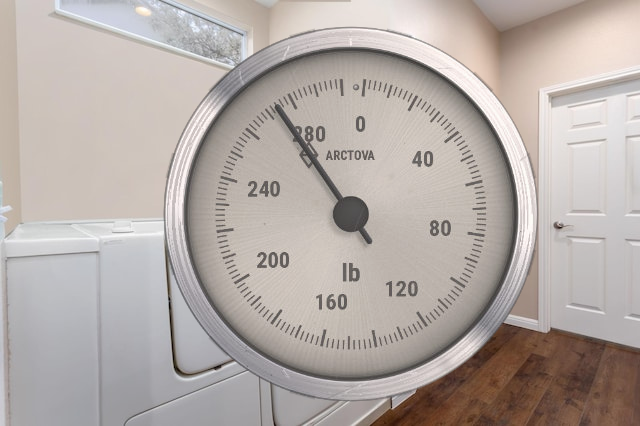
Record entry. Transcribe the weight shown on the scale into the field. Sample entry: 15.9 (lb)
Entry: 274 (lb)
